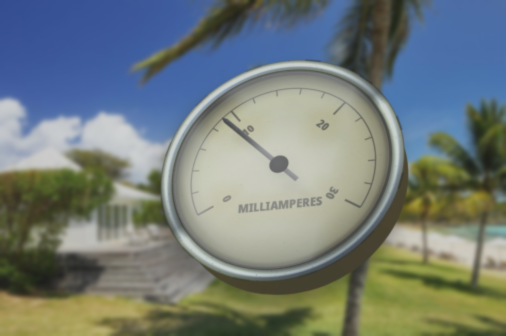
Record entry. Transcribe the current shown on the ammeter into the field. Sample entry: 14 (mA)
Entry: 9 (mA)
